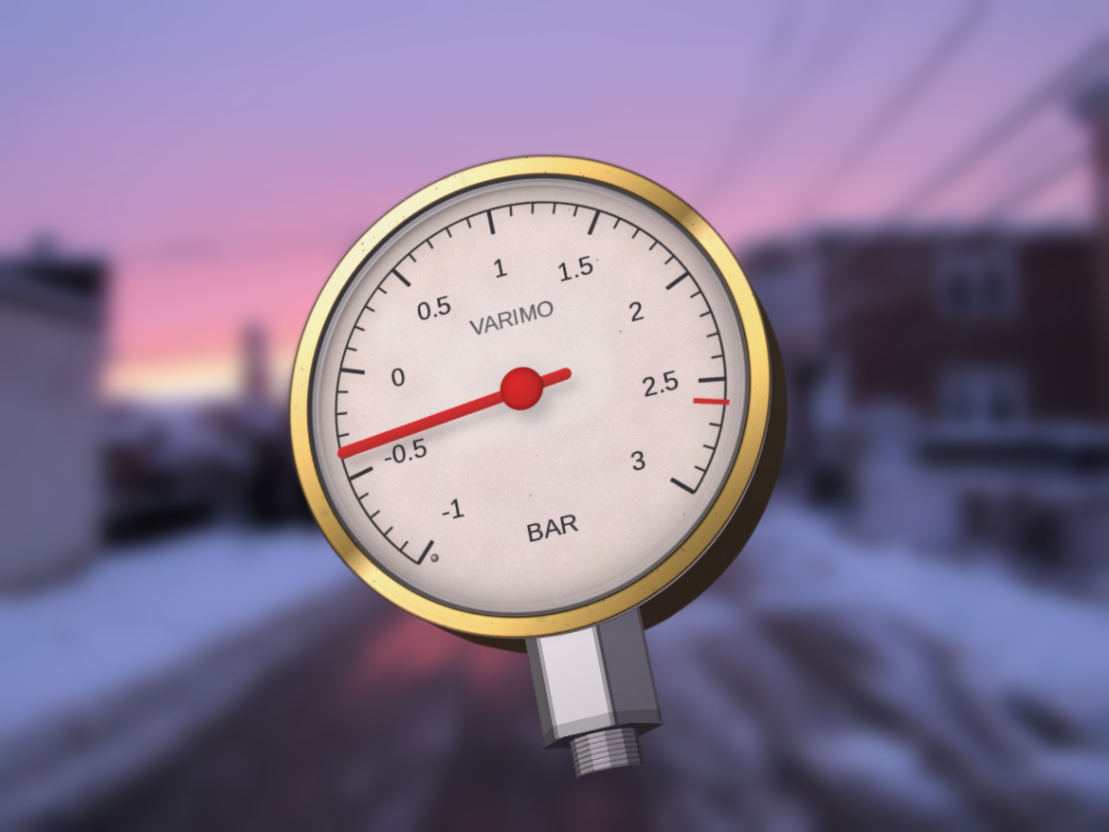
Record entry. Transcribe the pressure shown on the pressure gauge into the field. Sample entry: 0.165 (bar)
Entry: -0.4 (bar)
